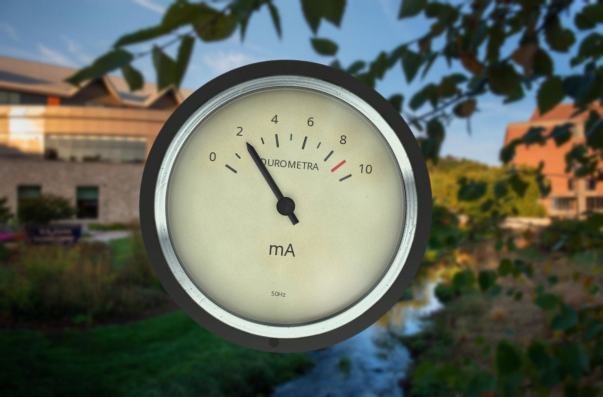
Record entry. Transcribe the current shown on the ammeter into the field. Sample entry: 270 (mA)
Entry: 2 (mA)
